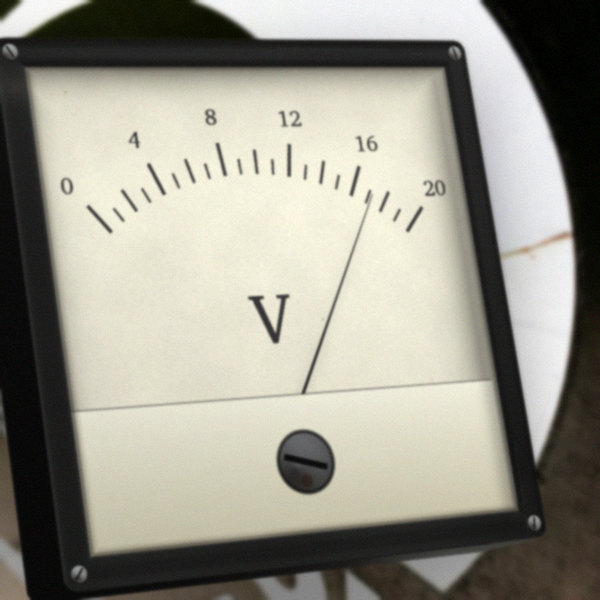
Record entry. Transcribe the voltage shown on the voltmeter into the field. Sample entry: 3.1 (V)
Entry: 17 (V)
